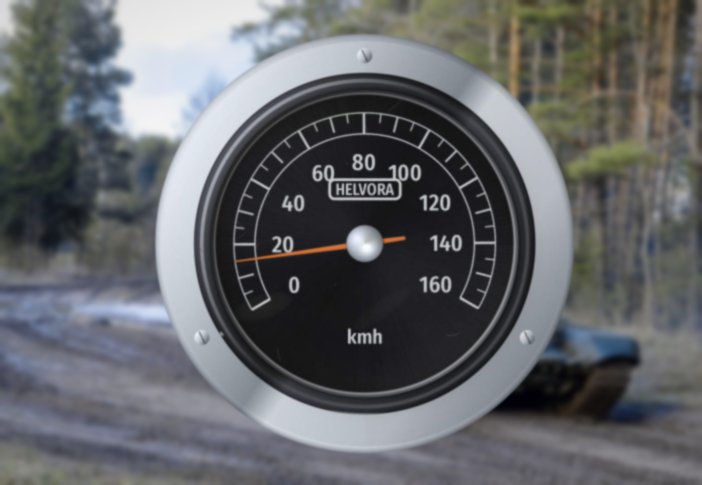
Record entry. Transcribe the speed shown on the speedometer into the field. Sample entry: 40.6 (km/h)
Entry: 15 (km/h)
